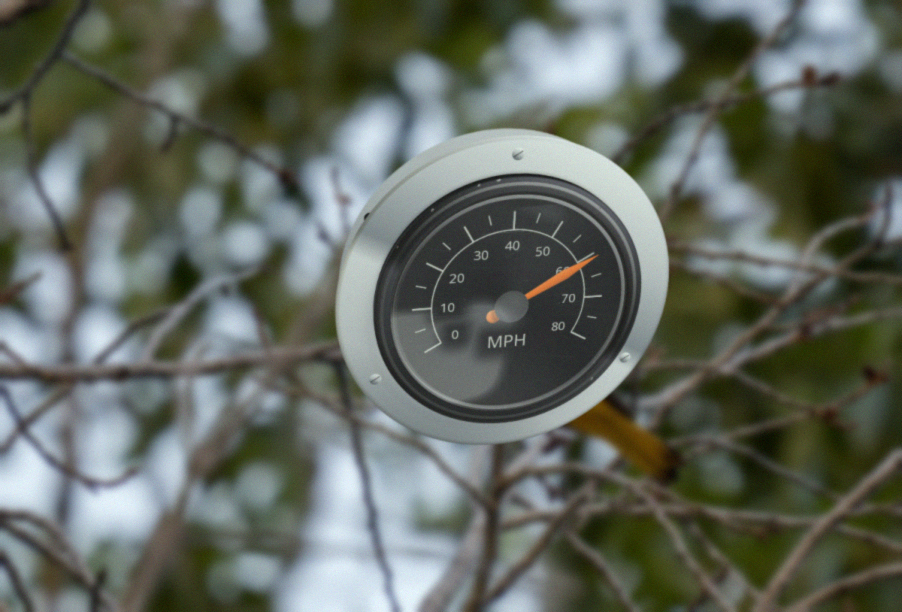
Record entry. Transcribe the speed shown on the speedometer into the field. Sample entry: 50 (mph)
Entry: 60 (mph)
